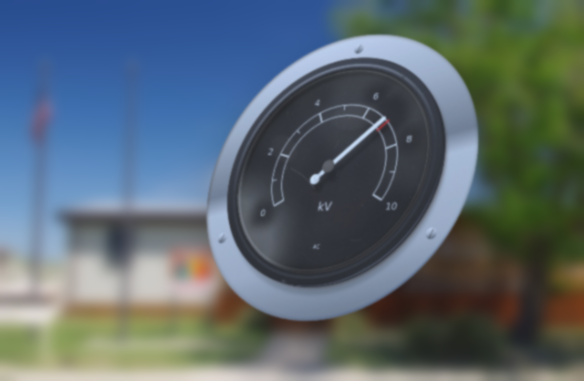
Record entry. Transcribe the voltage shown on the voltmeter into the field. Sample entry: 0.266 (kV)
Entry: 7 (kV)
